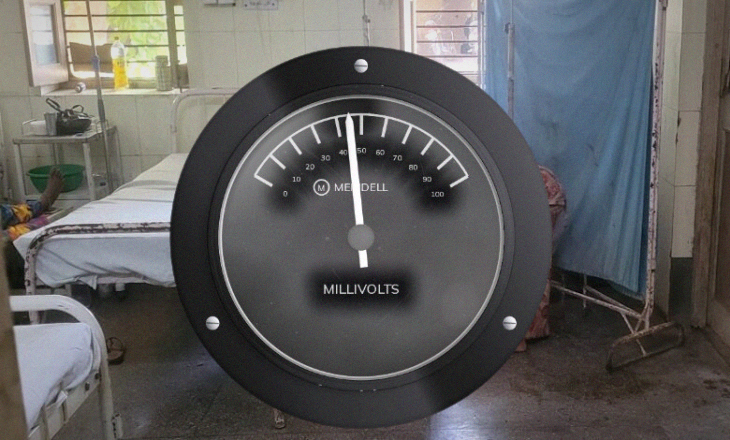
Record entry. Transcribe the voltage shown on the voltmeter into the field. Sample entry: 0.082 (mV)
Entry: 45 (mV)
